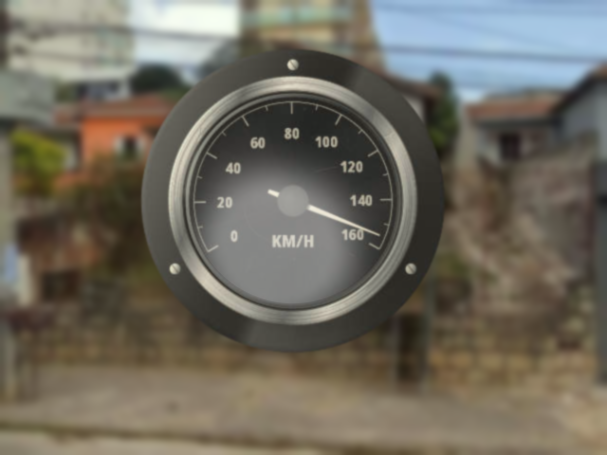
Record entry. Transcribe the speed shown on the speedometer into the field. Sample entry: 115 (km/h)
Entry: 155 (km/h)
